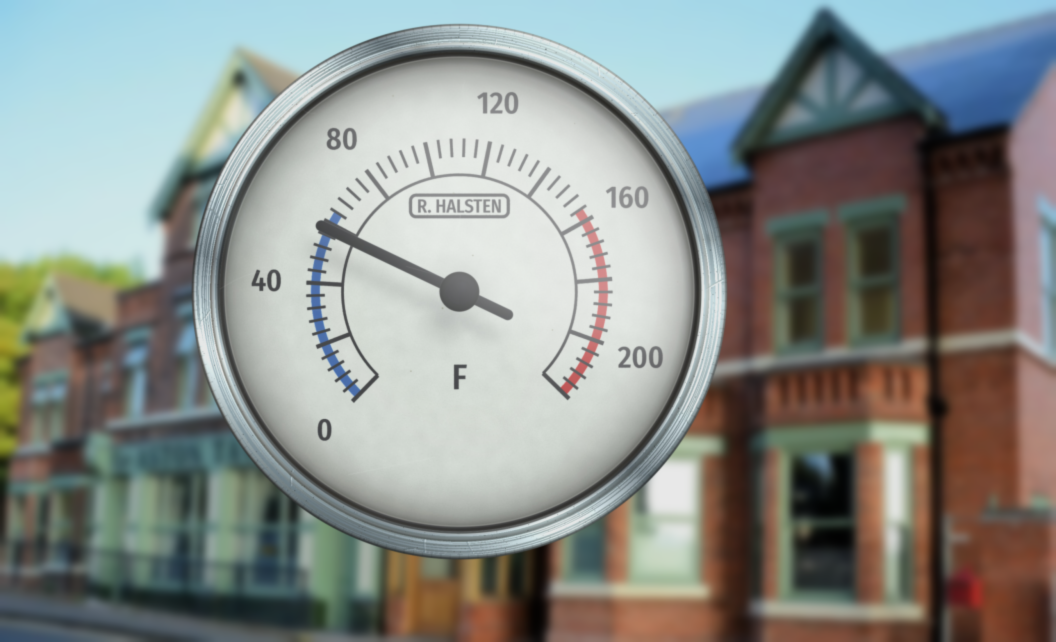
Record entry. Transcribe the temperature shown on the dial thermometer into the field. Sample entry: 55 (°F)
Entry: 58 (°F)
